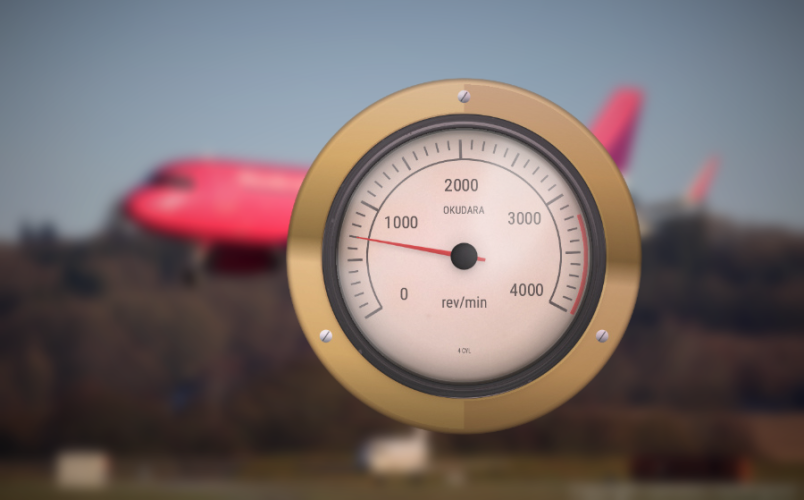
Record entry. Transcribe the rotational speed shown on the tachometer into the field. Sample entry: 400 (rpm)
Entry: 700 (rpm)
